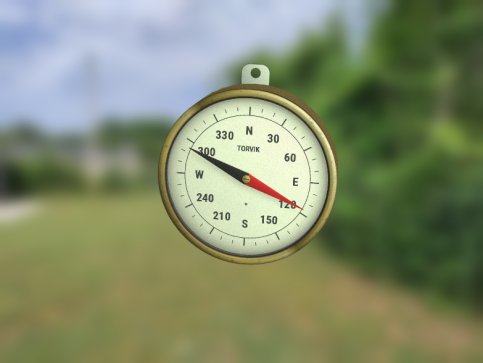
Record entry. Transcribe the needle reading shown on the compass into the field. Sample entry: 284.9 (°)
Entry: 115 (°)
